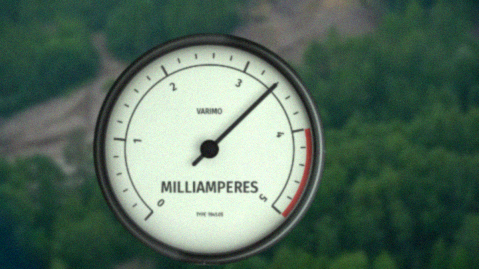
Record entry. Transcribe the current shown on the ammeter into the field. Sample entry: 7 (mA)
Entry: 3.4 (mA)
